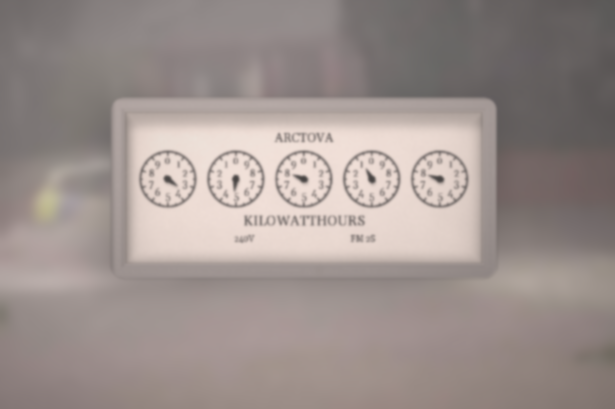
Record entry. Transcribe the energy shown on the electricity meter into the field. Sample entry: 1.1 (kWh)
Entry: 34808 (kWh)
